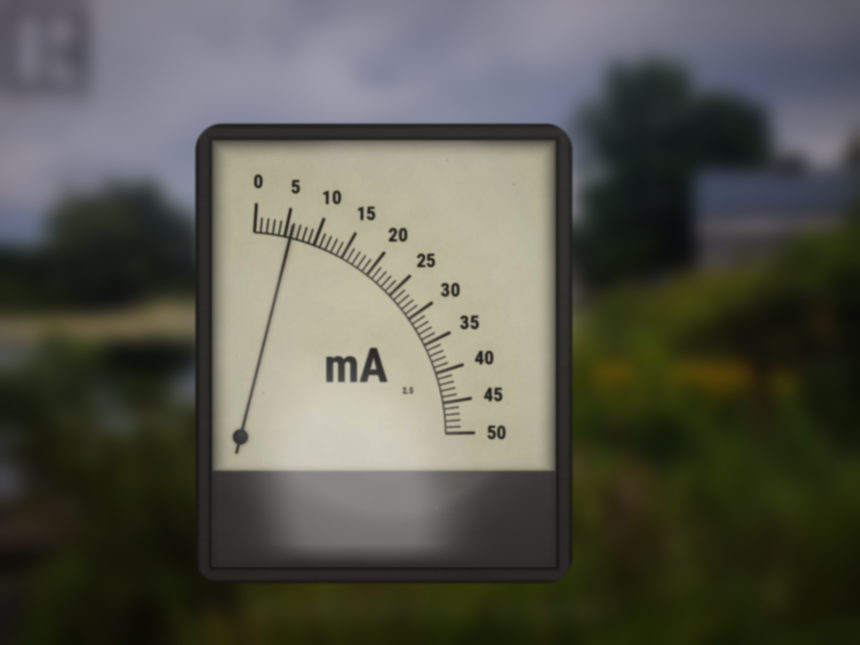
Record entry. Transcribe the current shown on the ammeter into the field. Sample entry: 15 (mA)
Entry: 6 (mA)
